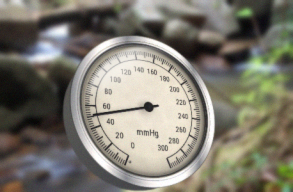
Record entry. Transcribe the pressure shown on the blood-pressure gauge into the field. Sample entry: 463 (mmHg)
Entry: 50 (mmHg)
